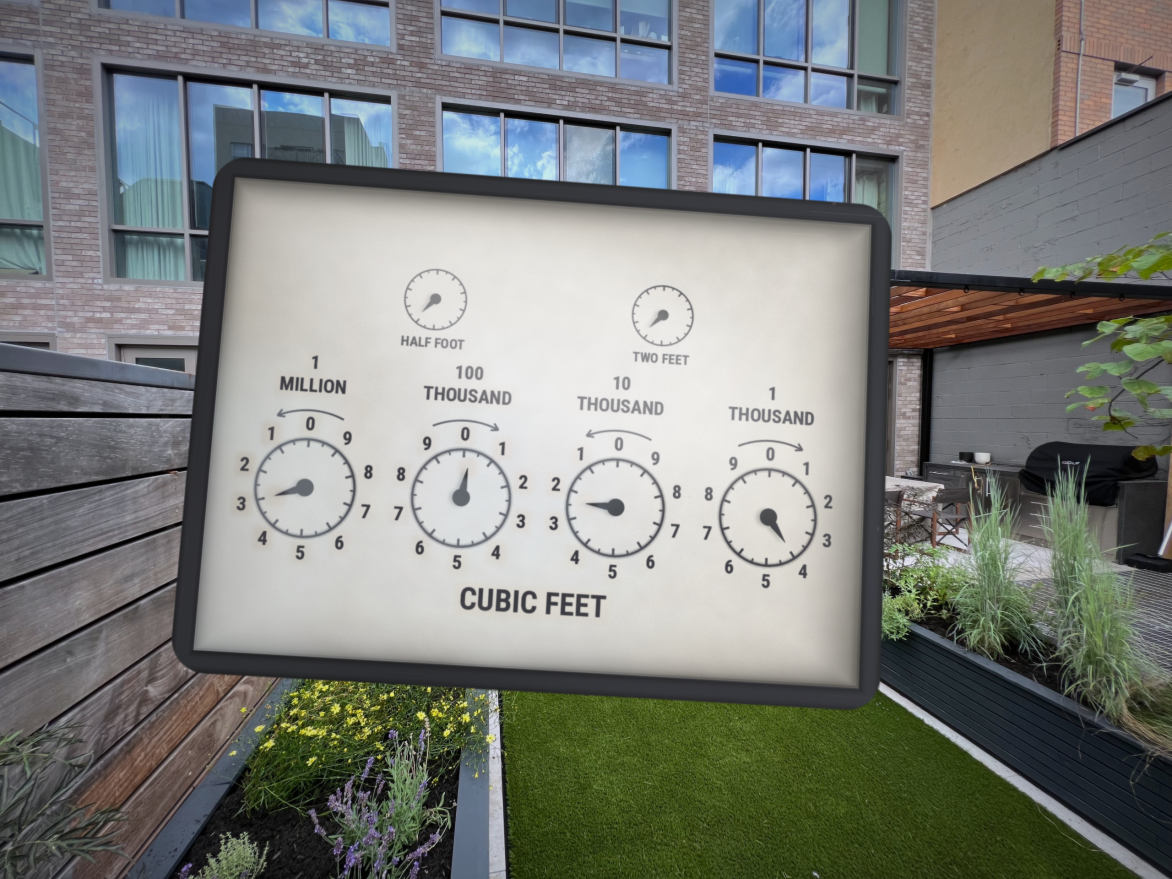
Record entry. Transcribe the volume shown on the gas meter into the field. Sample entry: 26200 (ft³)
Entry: 302400 (ft³)
